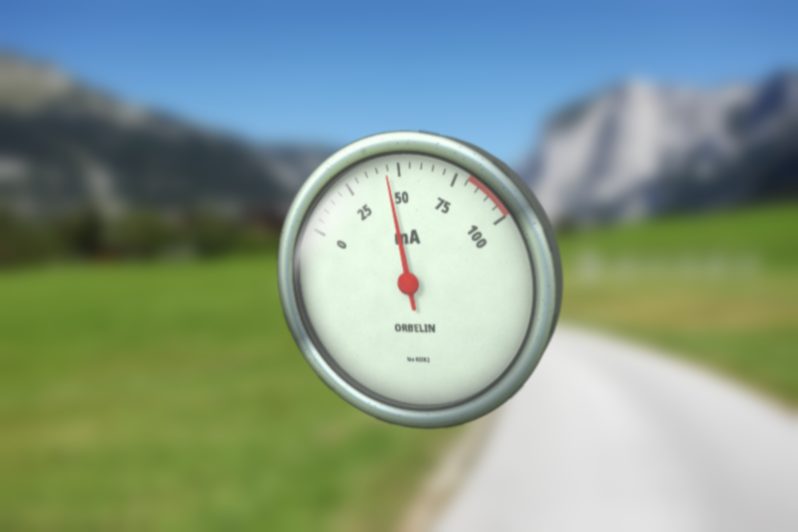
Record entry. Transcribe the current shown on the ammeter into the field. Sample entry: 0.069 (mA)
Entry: 45 (mA)
